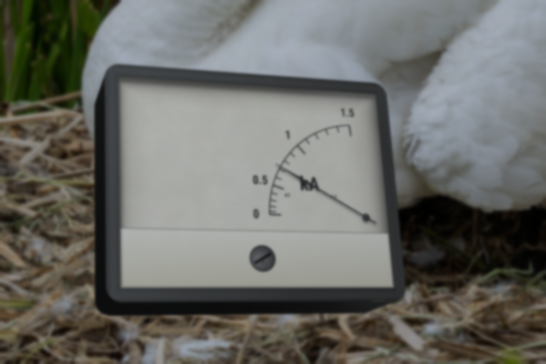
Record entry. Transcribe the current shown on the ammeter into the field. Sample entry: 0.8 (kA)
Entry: 0.7 (kA)
